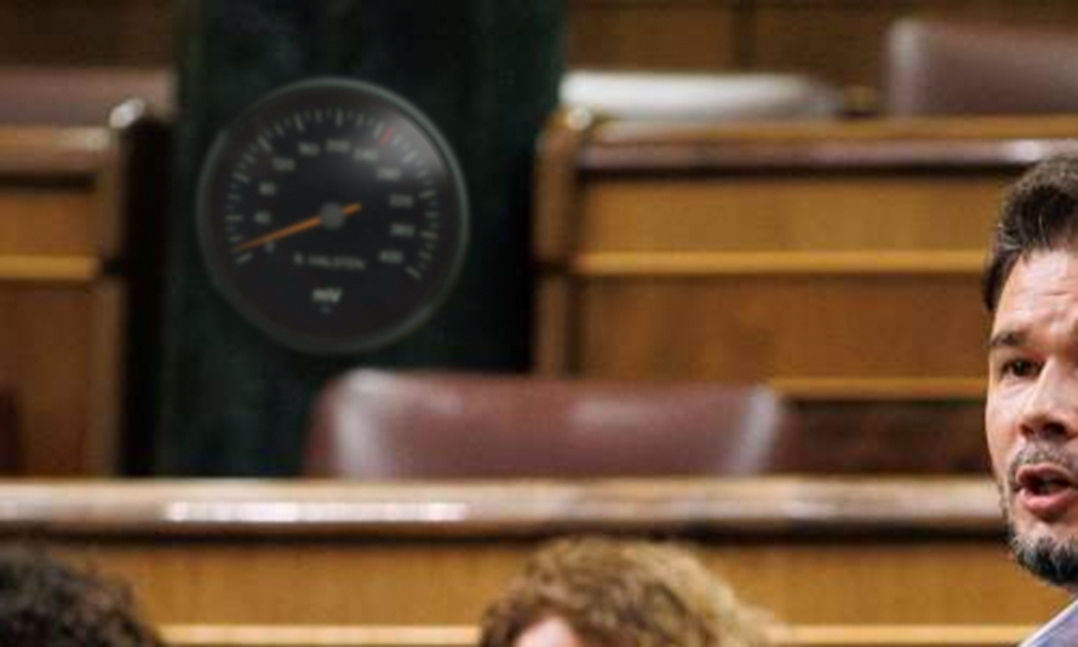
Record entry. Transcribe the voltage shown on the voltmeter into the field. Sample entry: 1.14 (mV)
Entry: 10 (mV)
